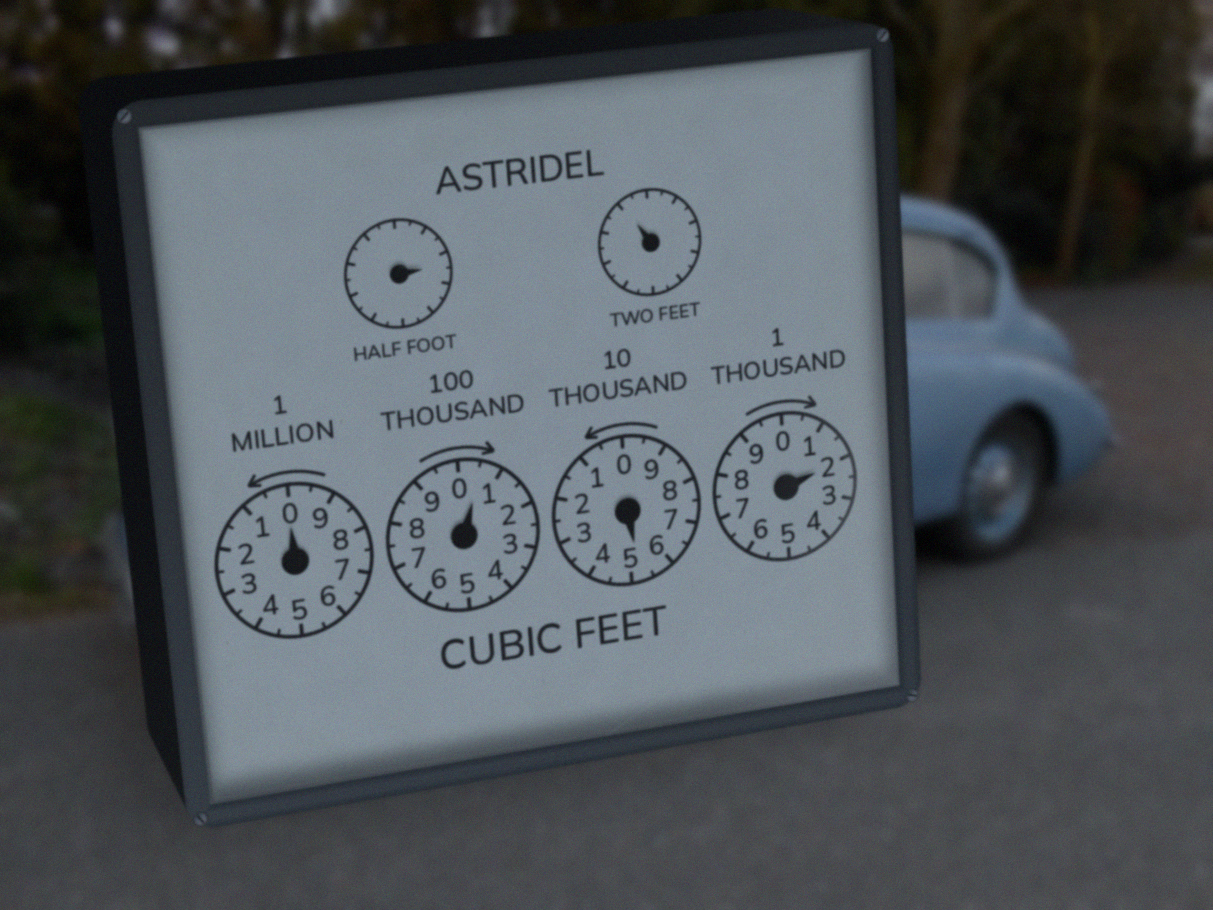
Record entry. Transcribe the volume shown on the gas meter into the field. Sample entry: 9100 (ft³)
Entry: 5200 (ft³)
